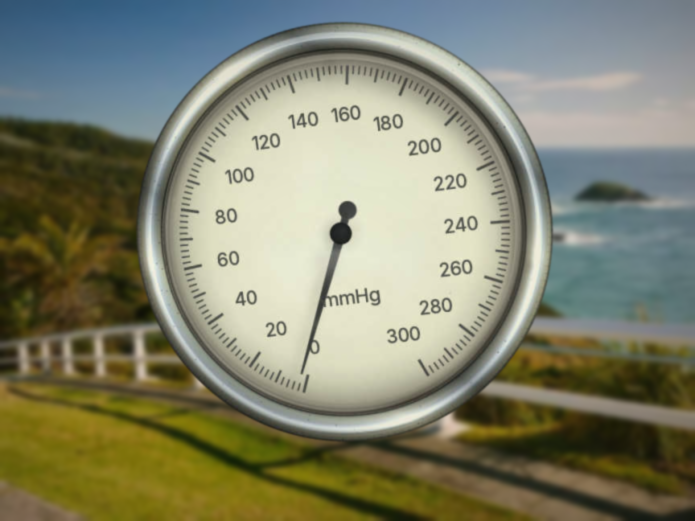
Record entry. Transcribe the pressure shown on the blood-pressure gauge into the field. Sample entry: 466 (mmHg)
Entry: 2 (mmHg)
